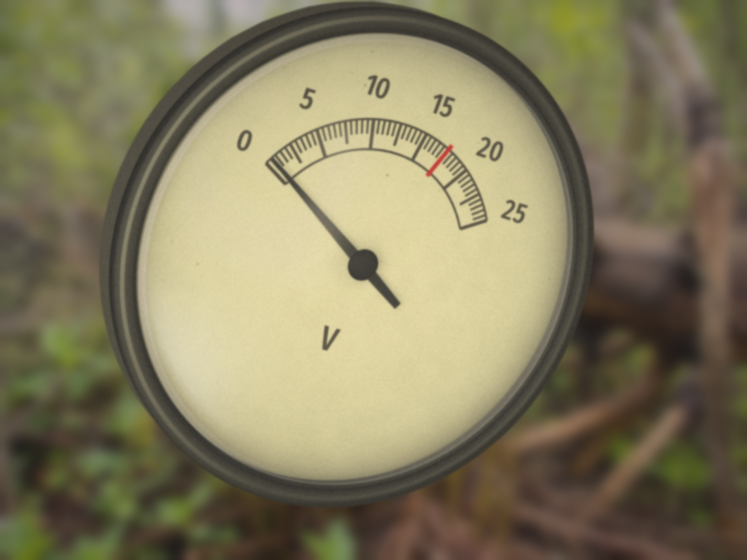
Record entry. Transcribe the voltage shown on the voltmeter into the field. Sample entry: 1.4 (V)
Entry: 0.5 (V)
